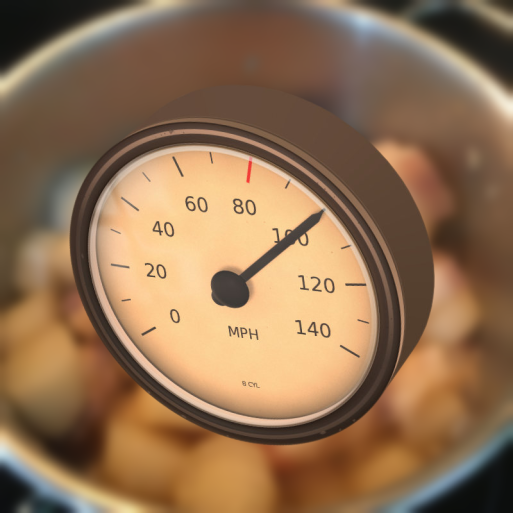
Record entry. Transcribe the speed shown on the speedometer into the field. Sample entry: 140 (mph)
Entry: 100 (mph)
